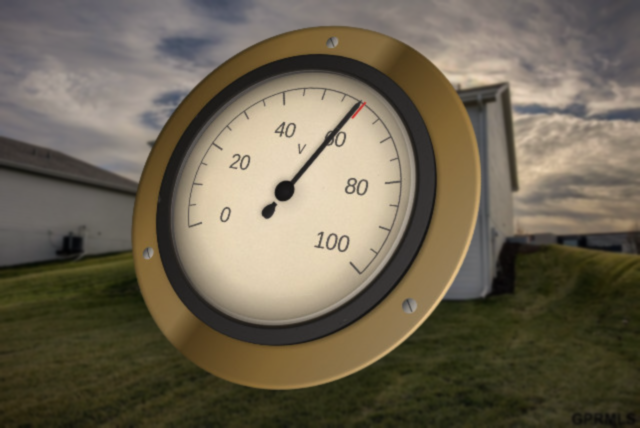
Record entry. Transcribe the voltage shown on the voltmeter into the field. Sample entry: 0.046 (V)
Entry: 60 (V)
